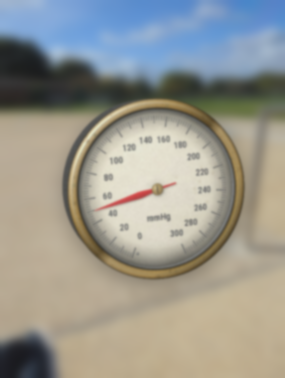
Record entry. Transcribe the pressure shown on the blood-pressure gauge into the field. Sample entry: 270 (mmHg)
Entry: 50 (mmHg)
